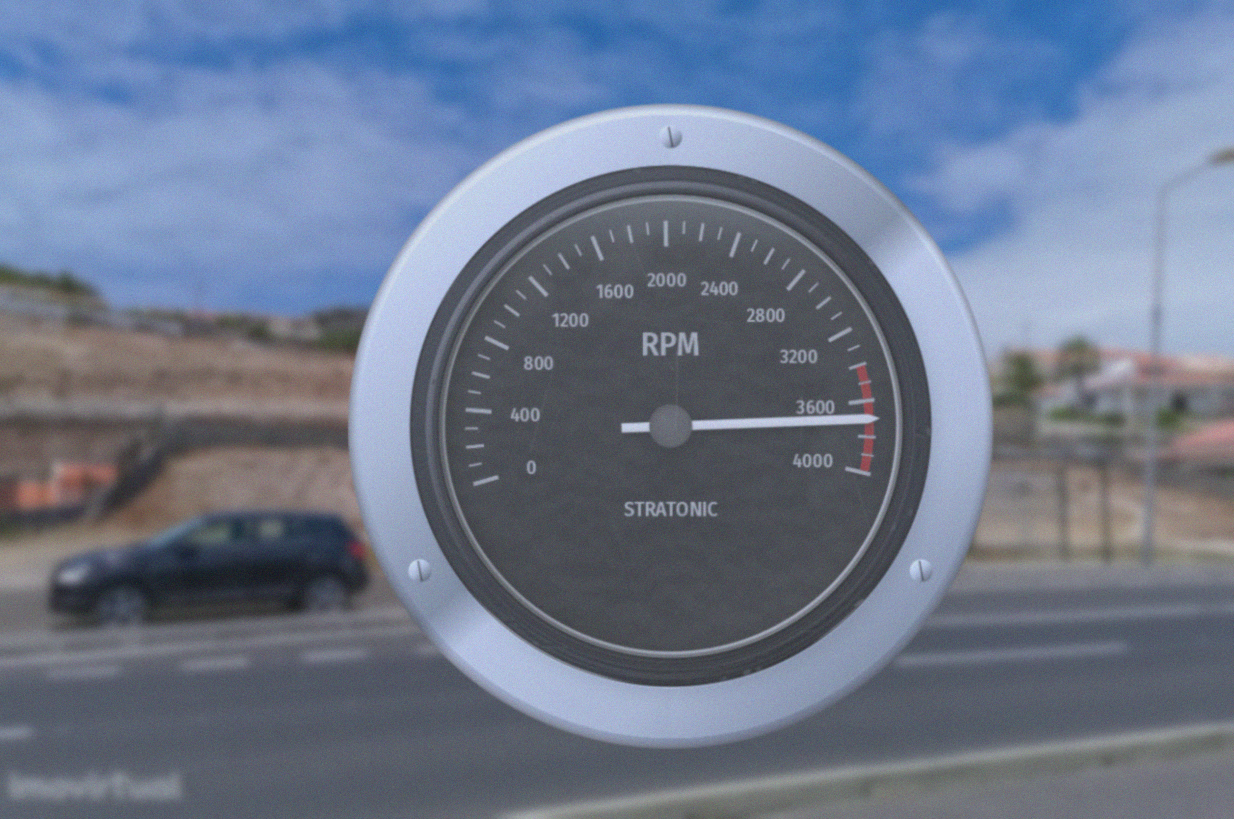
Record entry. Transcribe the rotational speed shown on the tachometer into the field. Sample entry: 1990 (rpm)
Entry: 3700 (rpm)
